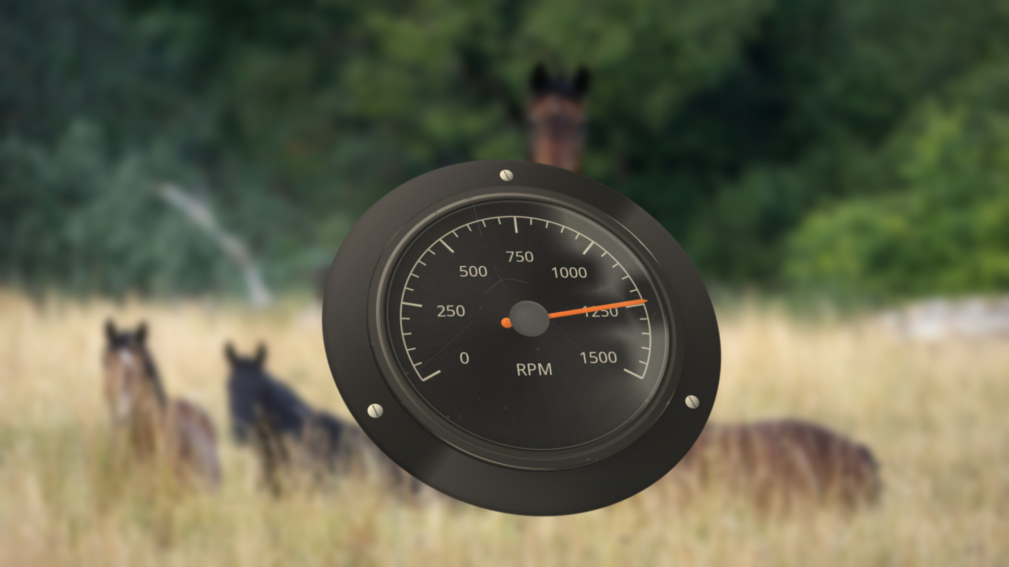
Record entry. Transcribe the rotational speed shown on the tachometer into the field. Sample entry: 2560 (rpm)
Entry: 1250 (rpm)
